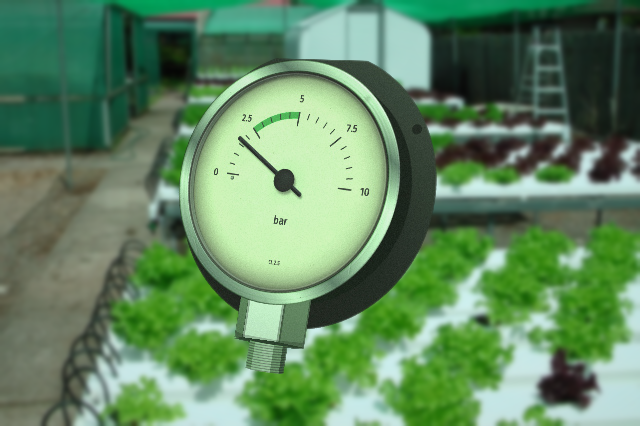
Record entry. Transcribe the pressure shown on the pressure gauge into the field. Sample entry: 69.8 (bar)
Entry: 1.75 (bar)
